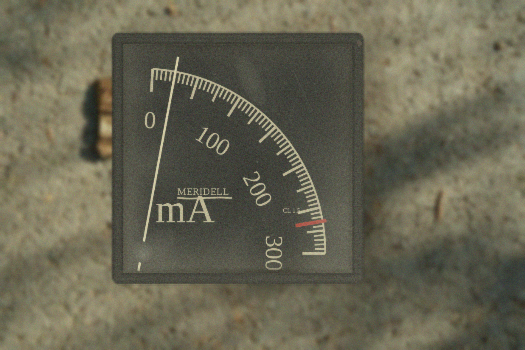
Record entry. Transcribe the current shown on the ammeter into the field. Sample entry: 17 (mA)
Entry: 25 (mA)
